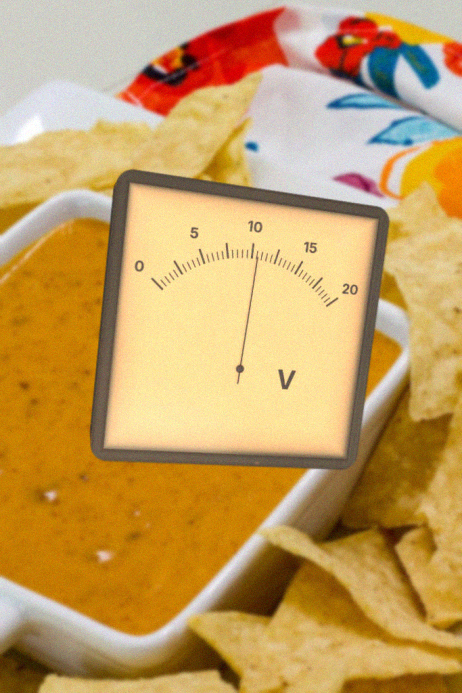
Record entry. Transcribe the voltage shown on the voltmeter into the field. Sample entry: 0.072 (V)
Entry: 10.5 (V)
